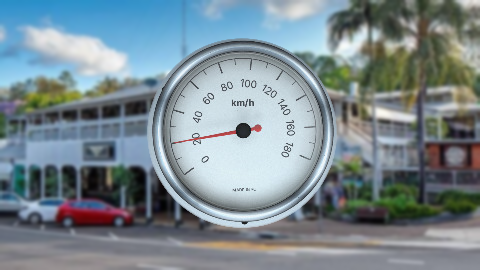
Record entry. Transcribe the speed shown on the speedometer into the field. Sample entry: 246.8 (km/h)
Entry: 20 (km/h)
